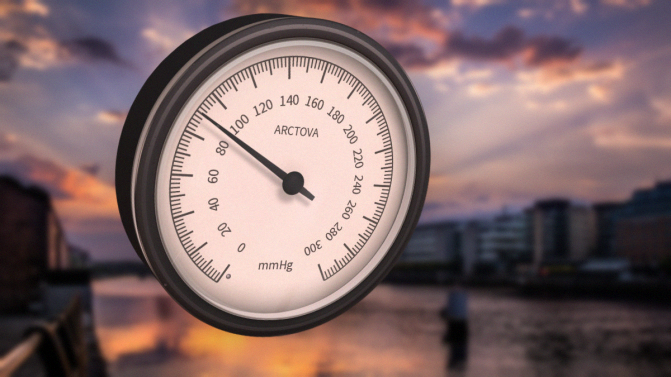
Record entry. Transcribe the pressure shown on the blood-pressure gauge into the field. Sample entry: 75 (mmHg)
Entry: 90 (mmHg)
